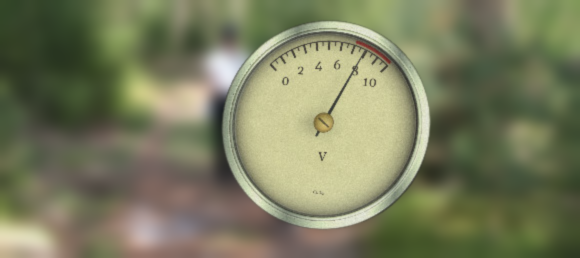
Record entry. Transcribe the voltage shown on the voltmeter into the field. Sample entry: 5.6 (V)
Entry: 8 (V)
